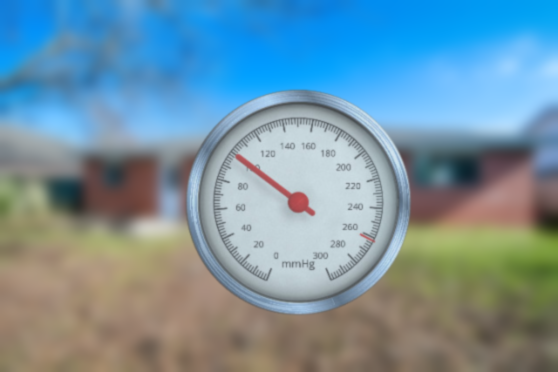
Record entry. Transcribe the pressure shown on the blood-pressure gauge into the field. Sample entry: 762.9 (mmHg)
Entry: 100 (mmHg)
